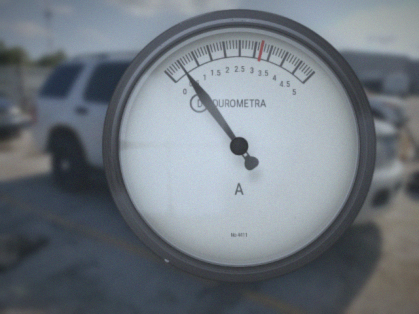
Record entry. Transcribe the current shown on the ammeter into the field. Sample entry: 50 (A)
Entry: 0.5 (A)
